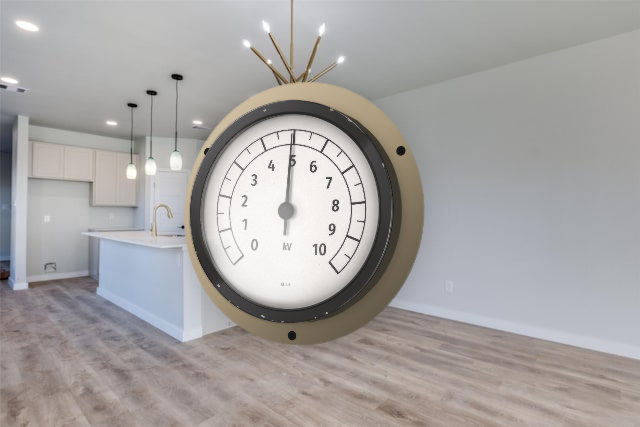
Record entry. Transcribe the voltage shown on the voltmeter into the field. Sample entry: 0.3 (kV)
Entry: 5 (kV)
